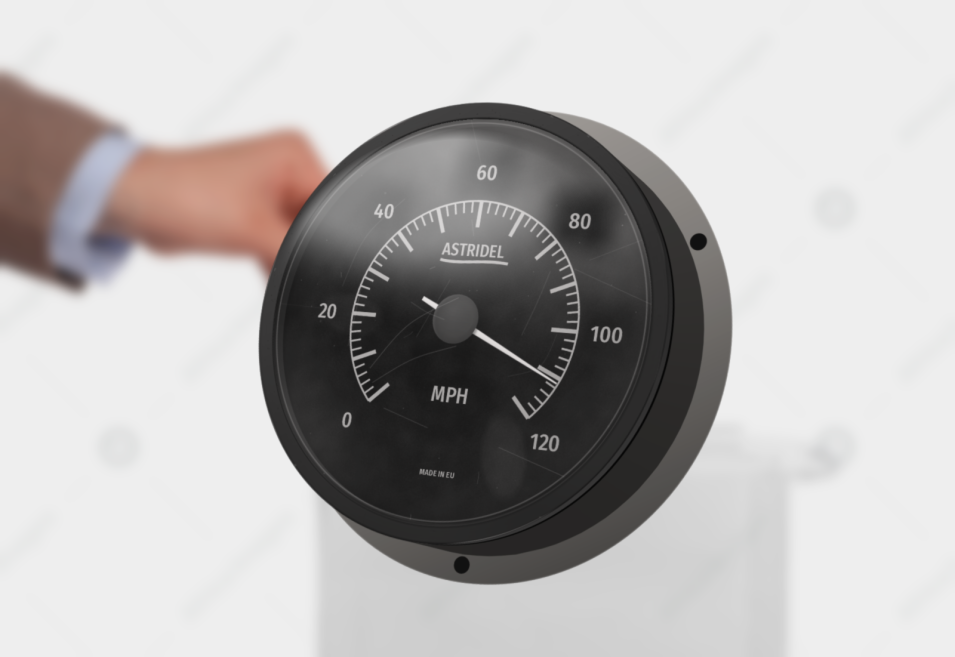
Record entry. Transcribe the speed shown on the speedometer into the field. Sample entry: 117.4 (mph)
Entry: 111 (mph)
